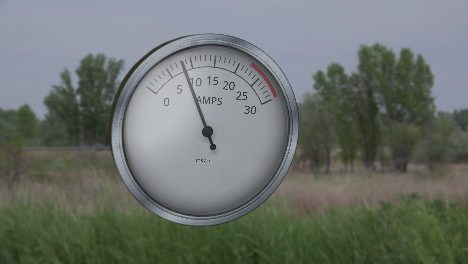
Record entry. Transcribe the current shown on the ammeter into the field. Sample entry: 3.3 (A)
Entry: 8 (A)
